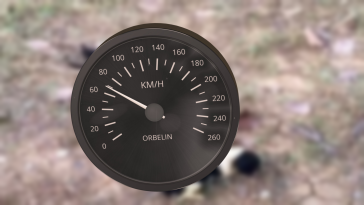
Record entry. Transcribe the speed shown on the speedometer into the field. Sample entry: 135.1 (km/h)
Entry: 70 (km/h)
